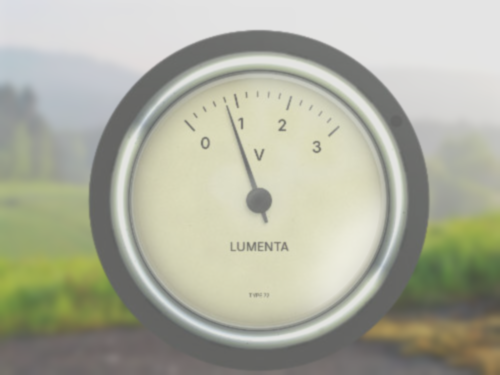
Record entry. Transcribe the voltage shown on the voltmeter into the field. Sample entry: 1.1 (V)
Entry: 0.8 (V)
